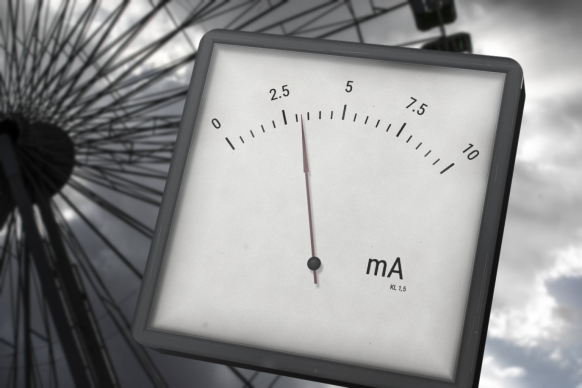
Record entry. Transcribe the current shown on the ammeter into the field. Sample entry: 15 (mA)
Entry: 3.25 (mA)
